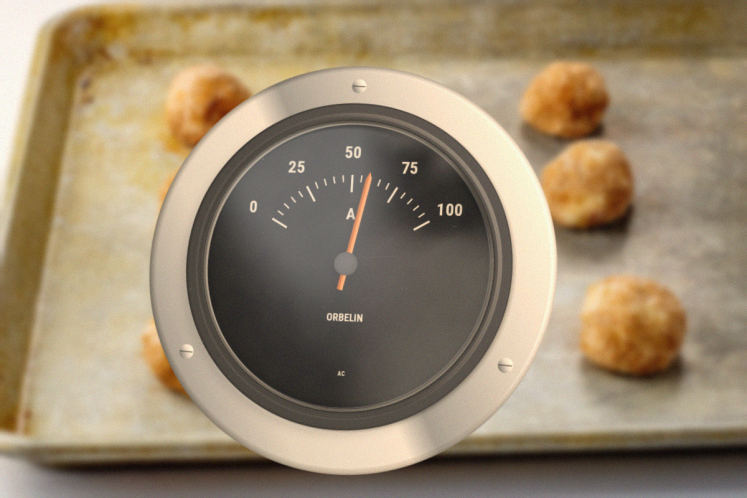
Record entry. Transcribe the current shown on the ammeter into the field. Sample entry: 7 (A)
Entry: 60 (A)
